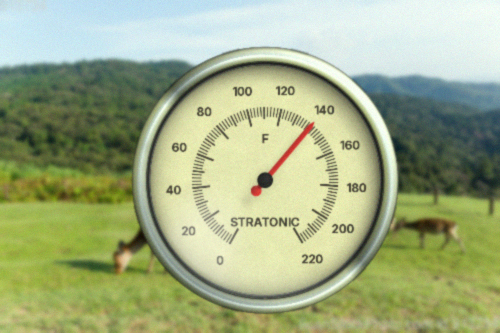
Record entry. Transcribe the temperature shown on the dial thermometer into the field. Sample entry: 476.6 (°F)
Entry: 140 (°F)
